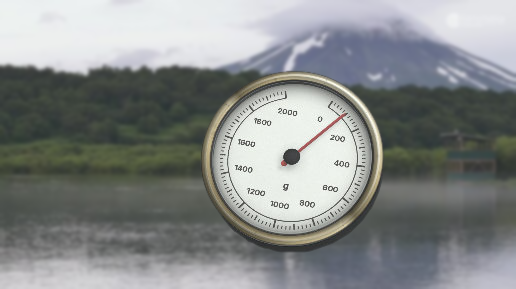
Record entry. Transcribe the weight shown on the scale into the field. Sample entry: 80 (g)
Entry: 100 (g)
